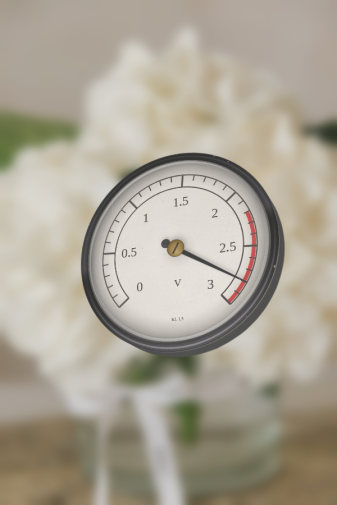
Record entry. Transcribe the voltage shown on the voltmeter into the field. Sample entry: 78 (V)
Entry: 2.8 (V)
